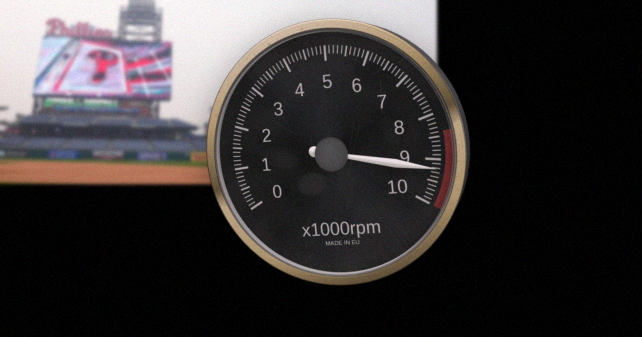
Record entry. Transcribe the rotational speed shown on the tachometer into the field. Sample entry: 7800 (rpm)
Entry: 9200 (rpm)
